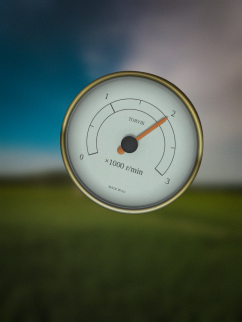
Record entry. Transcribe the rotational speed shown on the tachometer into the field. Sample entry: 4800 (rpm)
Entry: 2000 (rpm)
